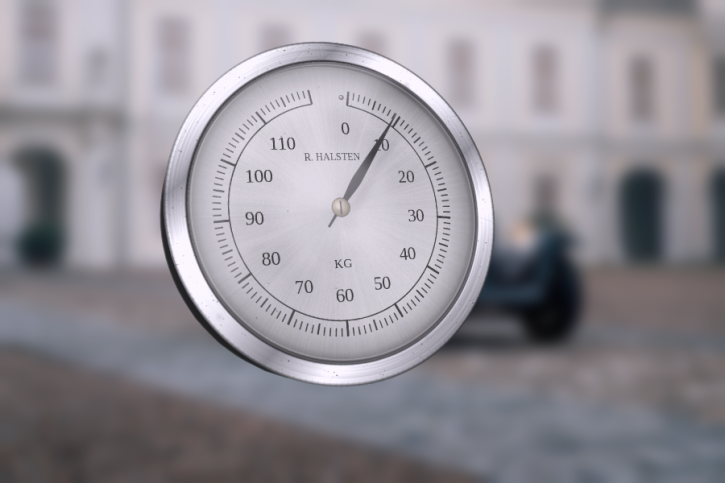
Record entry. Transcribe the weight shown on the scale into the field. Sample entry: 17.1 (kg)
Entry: 9 (kg)
